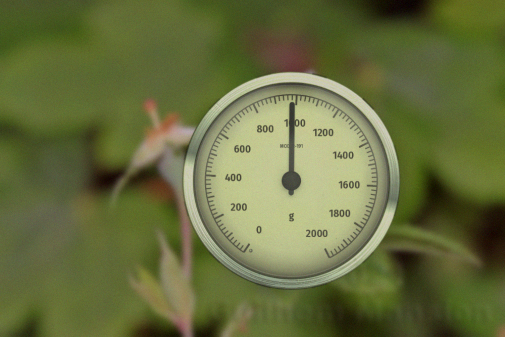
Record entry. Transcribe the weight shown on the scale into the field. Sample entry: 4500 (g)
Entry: 980 (g)
